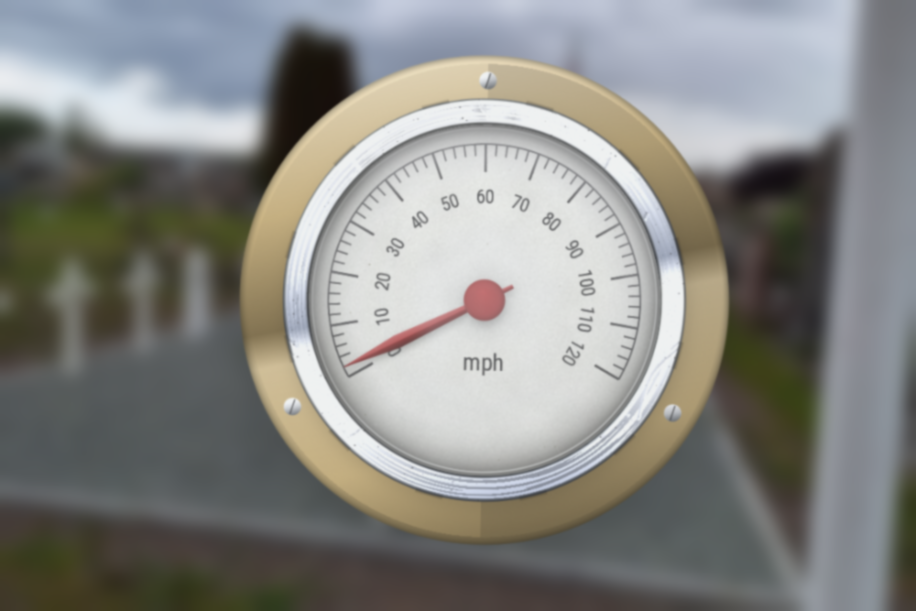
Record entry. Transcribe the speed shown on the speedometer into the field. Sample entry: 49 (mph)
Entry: 2 (mph)
